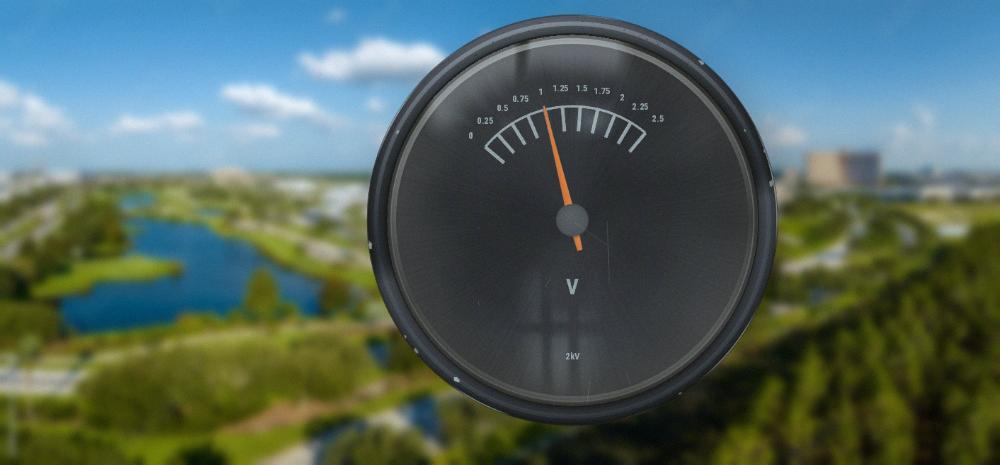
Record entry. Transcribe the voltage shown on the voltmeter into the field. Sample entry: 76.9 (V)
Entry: 1 (V)
